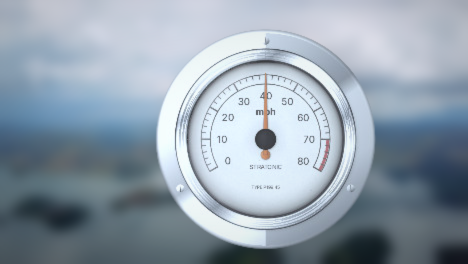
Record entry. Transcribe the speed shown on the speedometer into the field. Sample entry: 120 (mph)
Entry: 40 (mph)
